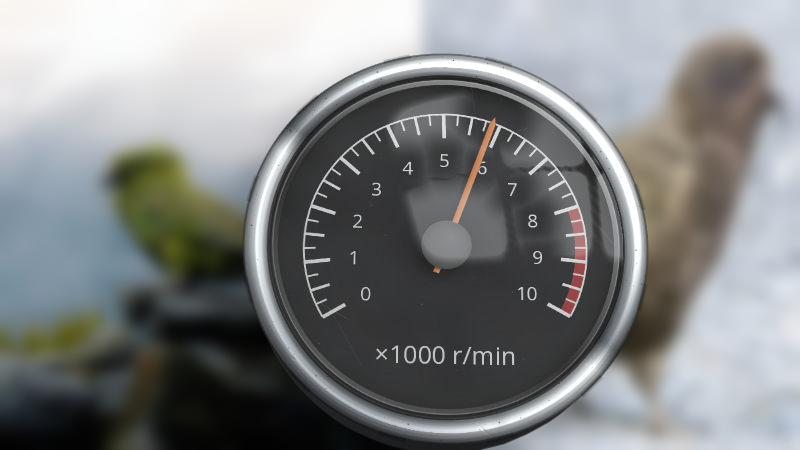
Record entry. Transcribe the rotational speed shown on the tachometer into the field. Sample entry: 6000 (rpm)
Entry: 5875 (rpm)
